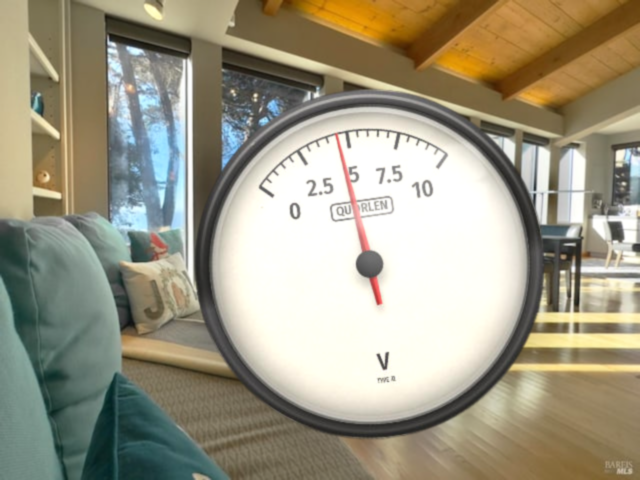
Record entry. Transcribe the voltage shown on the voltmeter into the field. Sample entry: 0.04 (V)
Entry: 4.5 (V)
